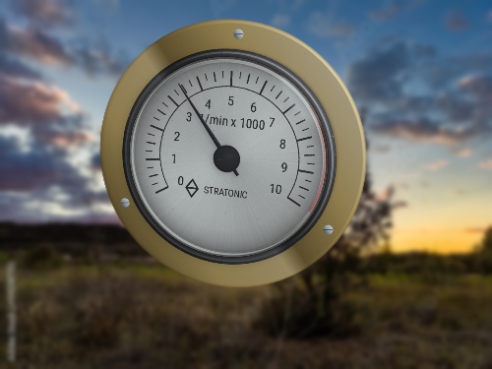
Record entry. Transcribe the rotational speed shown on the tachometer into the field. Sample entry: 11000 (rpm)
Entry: 3500 (rpm)
